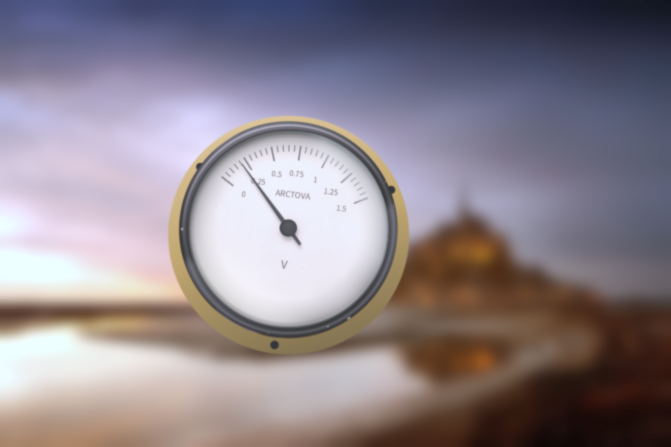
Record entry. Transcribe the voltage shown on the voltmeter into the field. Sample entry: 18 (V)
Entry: 0.2 (V)
